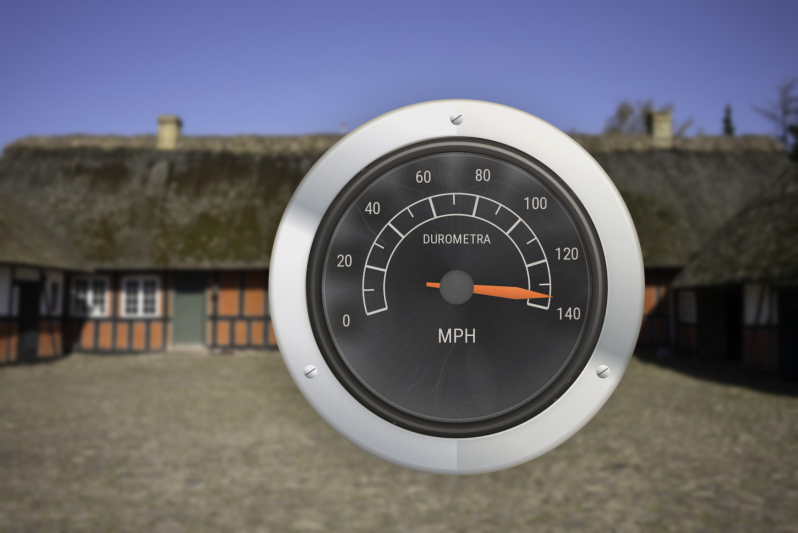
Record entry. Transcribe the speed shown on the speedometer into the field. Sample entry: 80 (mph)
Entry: 135 (mph)
